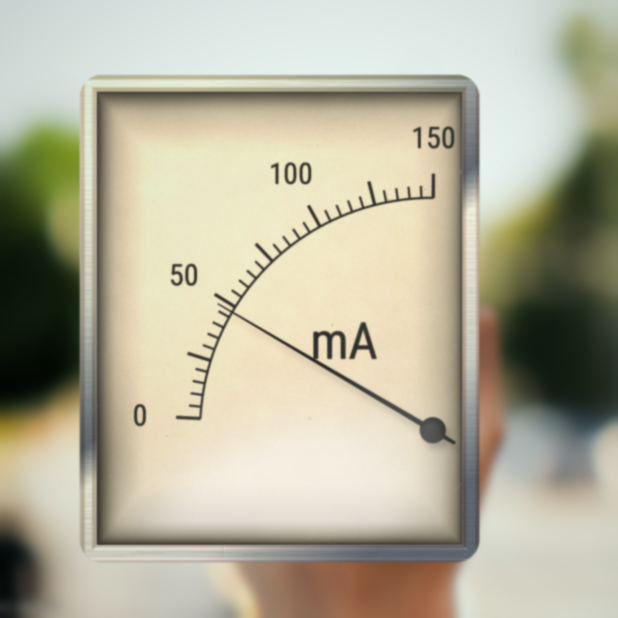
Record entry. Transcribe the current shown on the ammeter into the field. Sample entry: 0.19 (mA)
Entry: 47.5 (mA)
